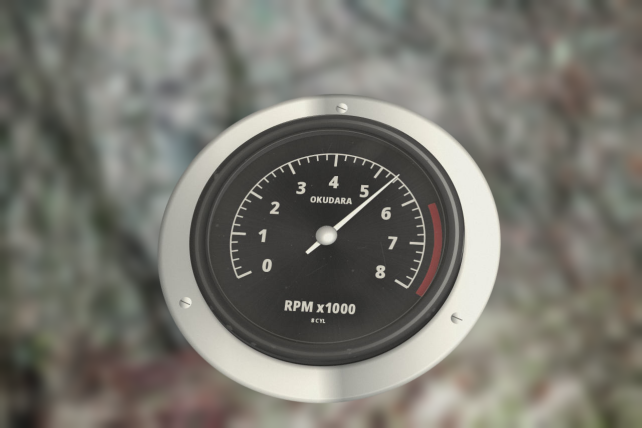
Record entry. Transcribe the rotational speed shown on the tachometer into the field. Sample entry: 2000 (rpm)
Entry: 5400 (rpm)
